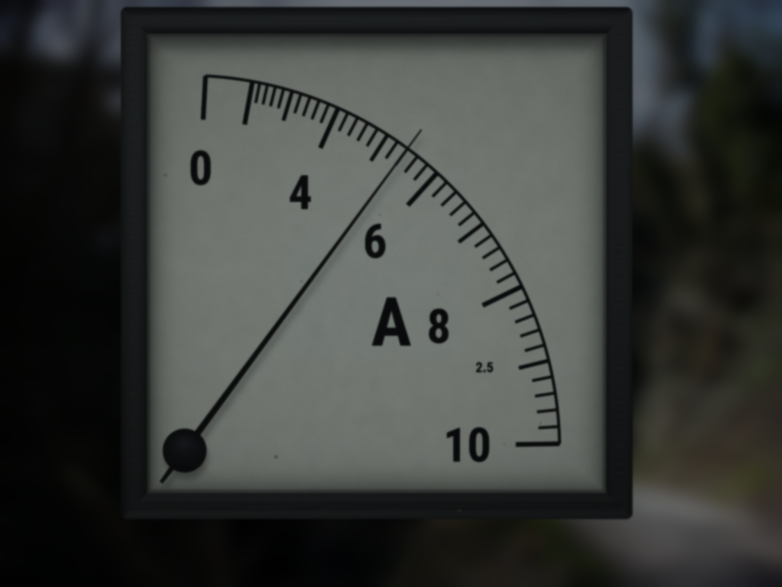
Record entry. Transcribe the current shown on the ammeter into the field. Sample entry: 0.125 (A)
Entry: 5.4 (A)
